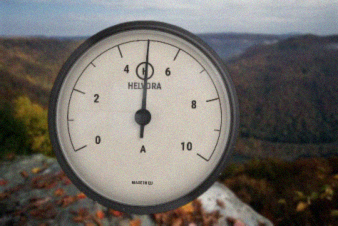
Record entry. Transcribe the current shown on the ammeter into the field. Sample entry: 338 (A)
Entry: 5 (A)
